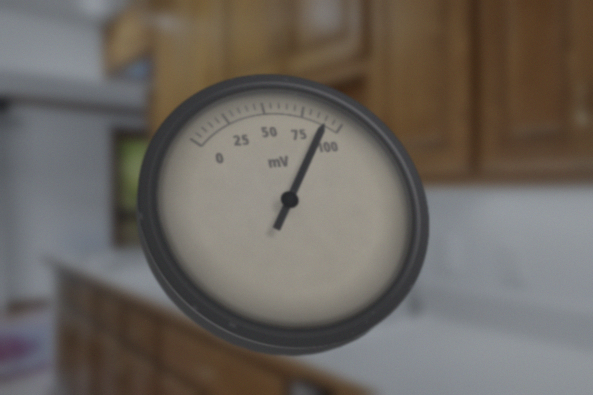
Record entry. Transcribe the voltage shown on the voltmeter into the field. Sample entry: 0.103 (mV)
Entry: 90 (mV)
